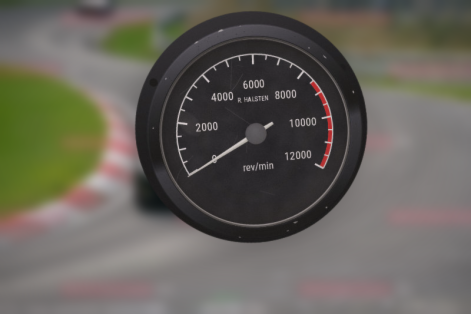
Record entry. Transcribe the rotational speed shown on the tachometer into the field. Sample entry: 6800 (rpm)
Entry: 0 (rpm)
